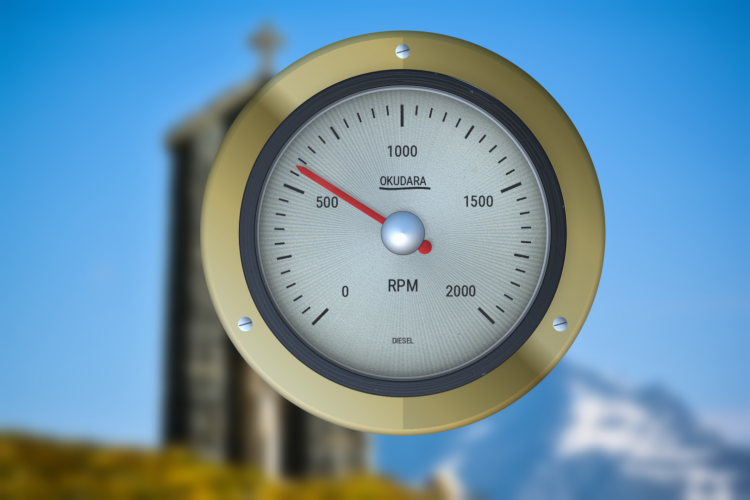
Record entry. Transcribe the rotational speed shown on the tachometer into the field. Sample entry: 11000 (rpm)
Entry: 575 (rpm)
